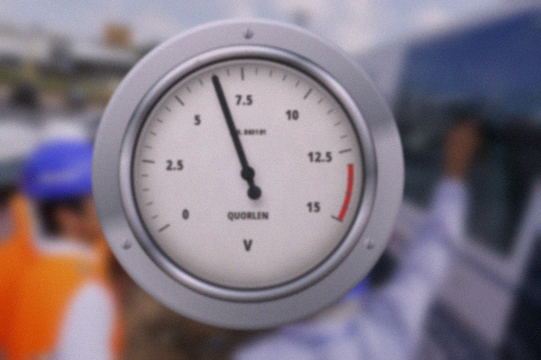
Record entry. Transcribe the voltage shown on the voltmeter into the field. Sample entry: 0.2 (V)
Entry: 6.5 (V)
